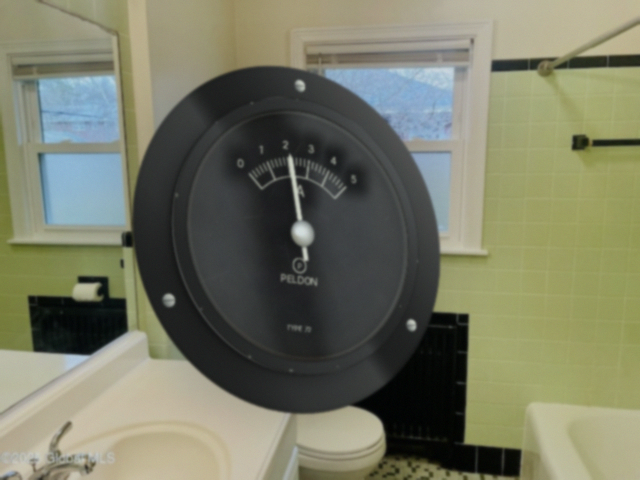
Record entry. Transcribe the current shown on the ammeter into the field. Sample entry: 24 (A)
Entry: 2 (A)
